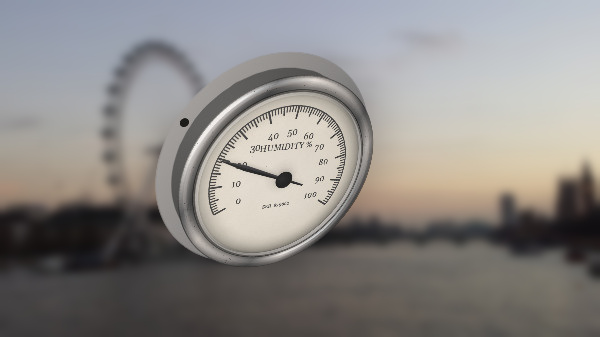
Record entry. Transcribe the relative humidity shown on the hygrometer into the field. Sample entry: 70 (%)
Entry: 20 (%)
